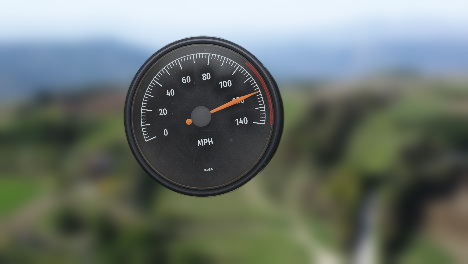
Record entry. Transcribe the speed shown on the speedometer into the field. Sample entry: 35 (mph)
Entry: 120 (mph)
